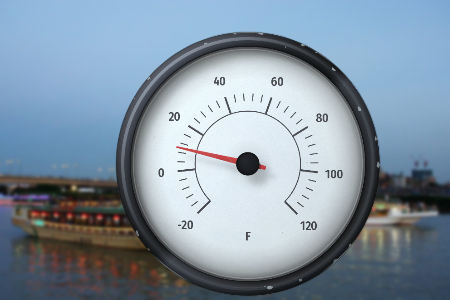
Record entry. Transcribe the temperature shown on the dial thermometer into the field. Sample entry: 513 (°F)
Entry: 10 (°F)
